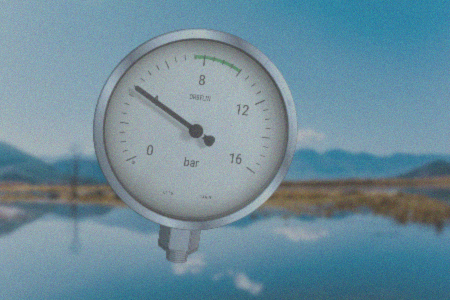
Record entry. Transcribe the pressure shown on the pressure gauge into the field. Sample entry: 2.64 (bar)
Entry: 4 (bar)
